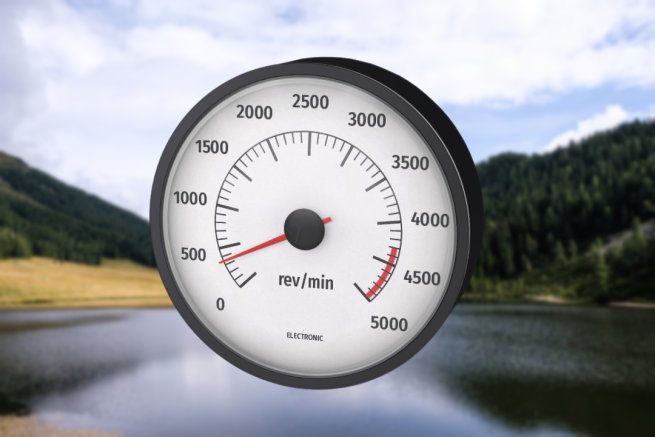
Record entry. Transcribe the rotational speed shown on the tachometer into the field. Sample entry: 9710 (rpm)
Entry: 350 (rpm)
